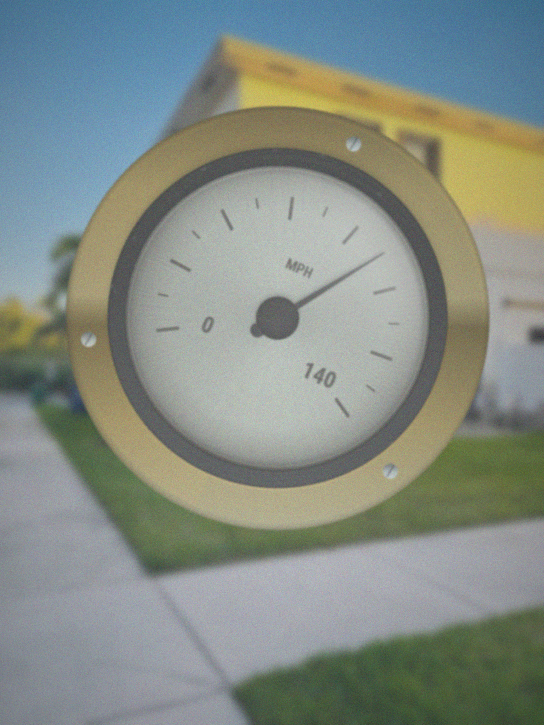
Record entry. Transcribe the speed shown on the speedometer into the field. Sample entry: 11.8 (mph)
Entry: 90 (mph)
